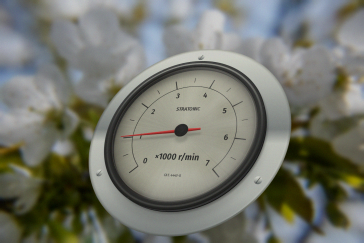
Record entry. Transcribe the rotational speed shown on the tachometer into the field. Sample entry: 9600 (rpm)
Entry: 1000 (rpm)
